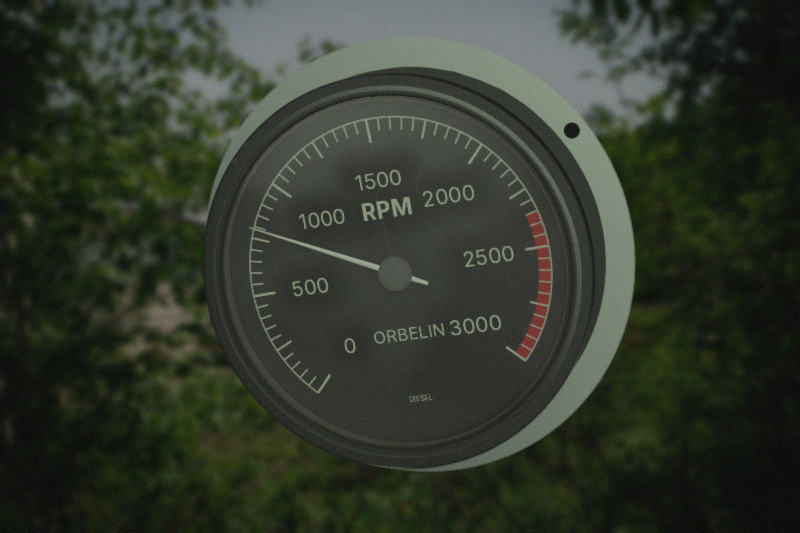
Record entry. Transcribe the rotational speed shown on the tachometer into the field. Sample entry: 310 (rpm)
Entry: 800 (rpm)
